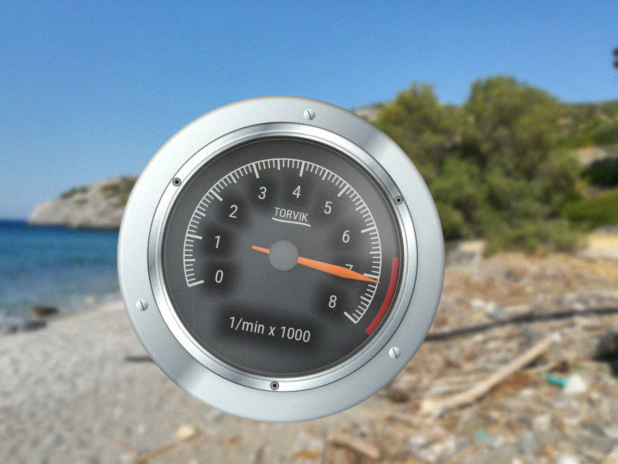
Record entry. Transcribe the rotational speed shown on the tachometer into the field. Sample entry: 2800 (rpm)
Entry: 7100 (rpm)
